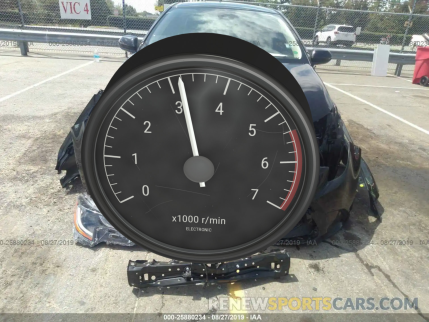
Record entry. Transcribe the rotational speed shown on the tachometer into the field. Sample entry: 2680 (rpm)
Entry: 3200 (rpm)
